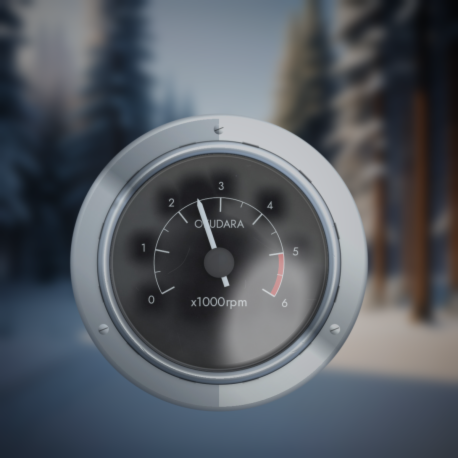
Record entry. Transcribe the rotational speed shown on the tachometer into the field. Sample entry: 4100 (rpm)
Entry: 2500 (rpm)
